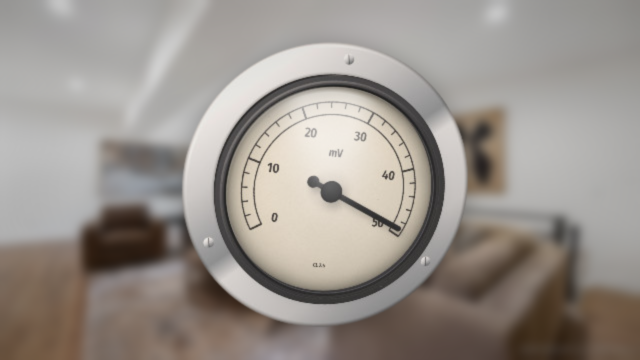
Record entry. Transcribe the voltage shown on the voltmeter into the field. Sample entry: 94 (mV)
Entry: 49 (mV)
